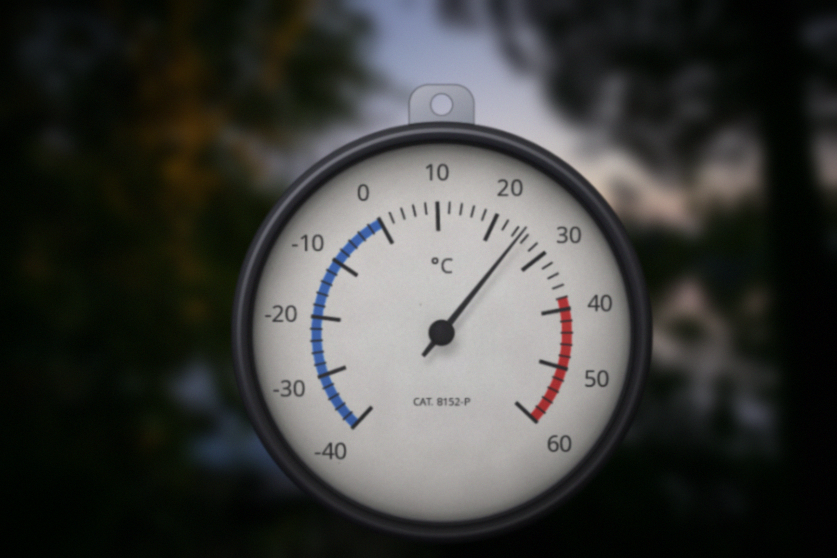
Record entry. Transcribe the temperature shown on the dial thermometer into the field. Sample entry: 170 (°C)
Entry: 25 (°C)
